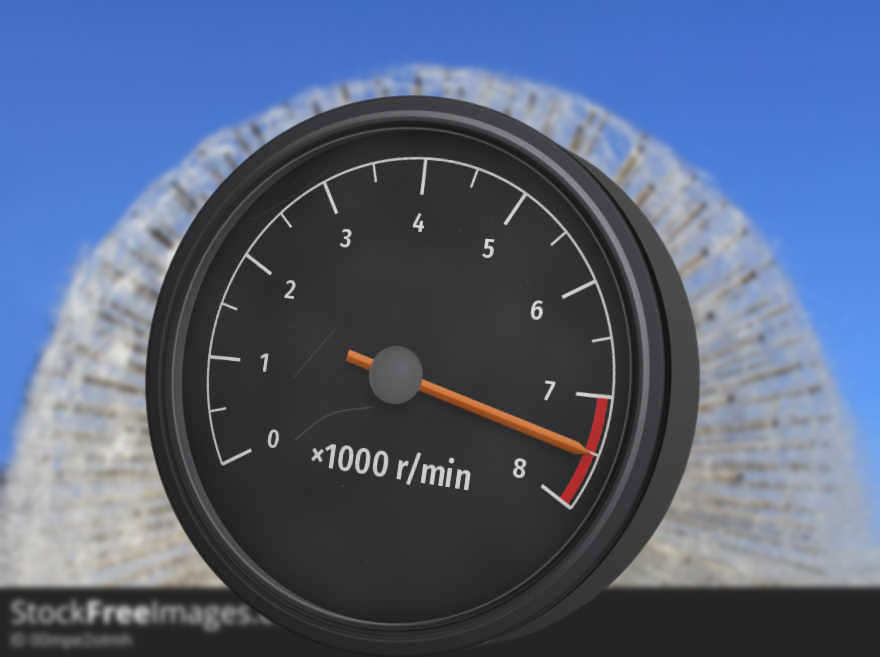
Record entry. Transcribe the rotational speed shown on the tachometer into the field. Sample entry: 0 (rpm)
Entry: 7500 (rpm)
